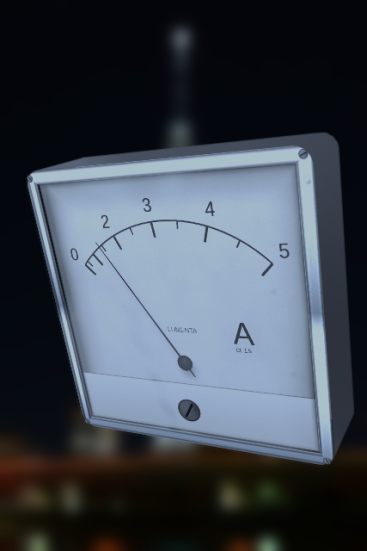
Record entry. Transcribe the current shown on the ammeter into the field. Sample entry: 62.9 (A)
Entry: 1.5 (A)
